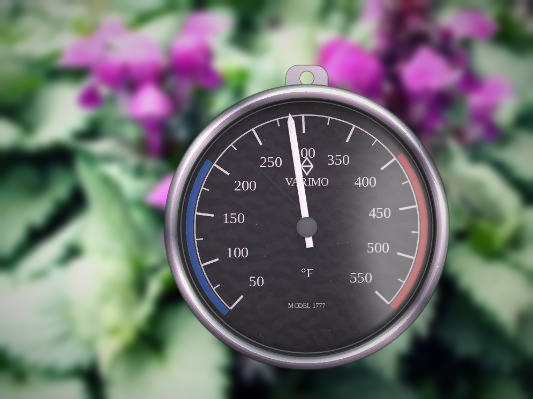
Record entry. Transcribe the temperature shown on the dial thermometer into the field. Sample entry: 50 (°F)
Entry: 287.5 (°F)
